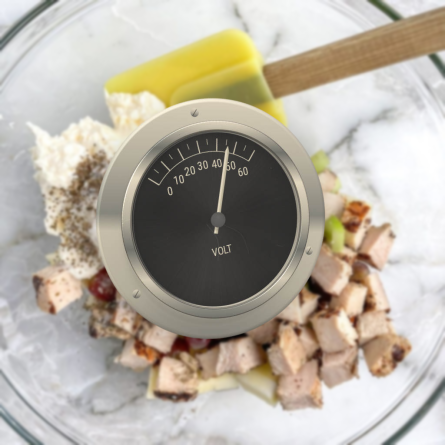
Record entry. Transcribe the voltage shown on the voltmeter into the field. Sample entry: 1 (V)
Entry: 45 (V)
